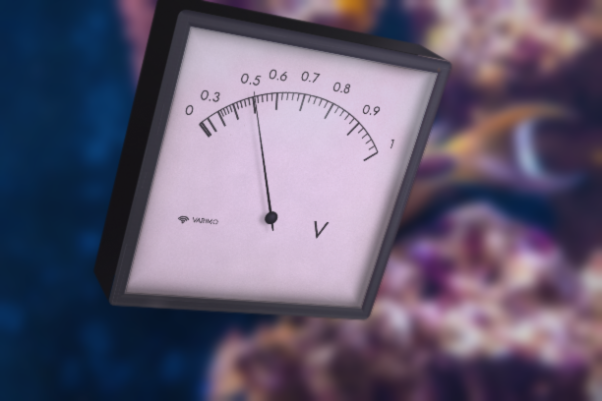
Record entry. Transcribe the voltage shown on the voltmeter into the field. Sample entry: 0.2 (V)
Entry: 0.5 (V)
